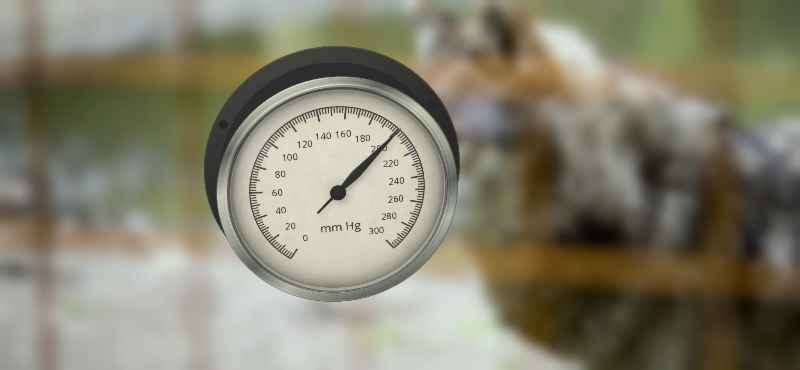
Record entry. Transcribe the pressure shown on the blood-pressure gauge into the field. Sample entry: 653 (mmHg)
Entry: 200 (mmHg)
